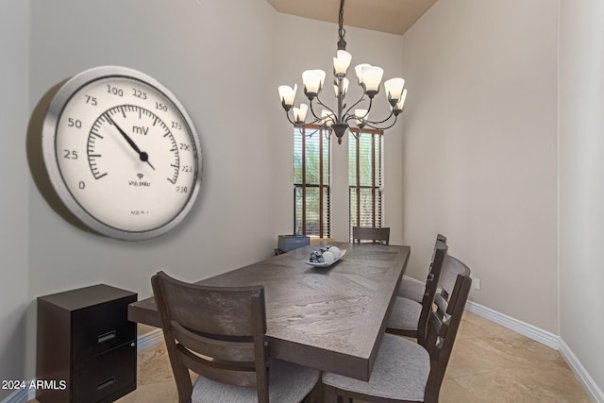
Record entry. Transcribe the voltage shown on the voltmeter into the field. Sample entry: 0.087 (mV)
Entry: 75 (mV)
